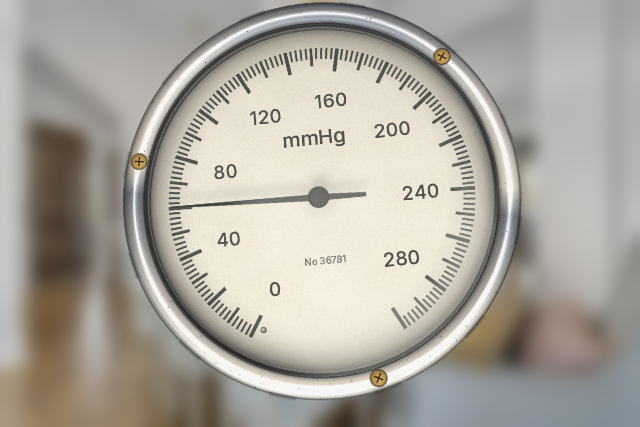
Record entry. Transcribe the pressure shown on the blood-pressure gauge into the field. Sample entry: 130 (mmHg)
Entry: 60 (mmHg)
